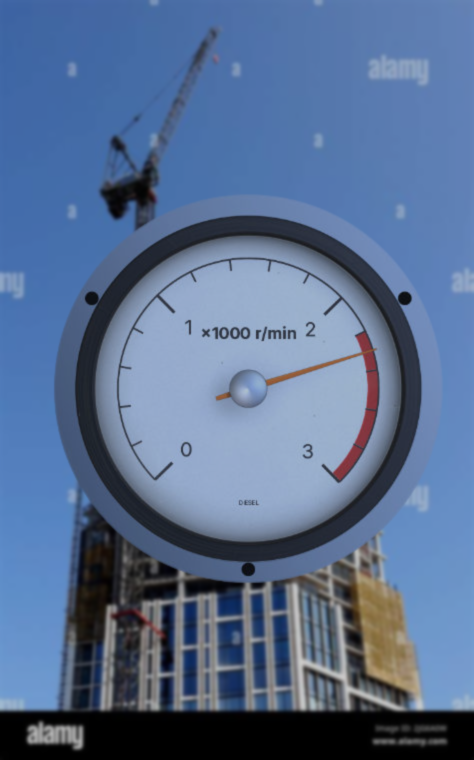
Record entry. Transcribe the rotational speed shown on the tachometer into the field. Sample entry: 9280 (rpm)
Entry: 2300 (rpm)
